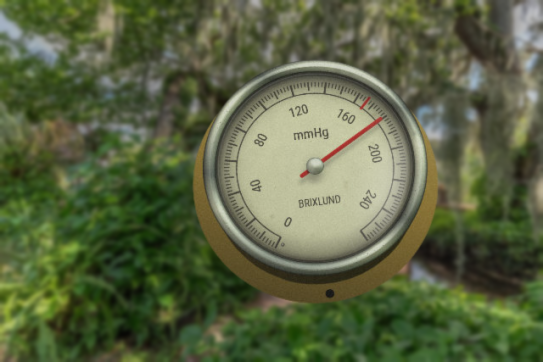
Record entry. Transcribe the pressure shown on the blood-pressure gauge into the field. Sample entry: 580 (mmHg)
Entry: 180 (mmHg)
